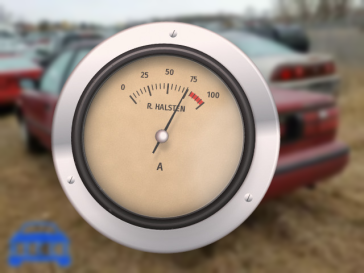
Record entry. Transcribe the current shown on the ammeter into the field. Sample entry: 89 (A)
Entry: 75 (A)
